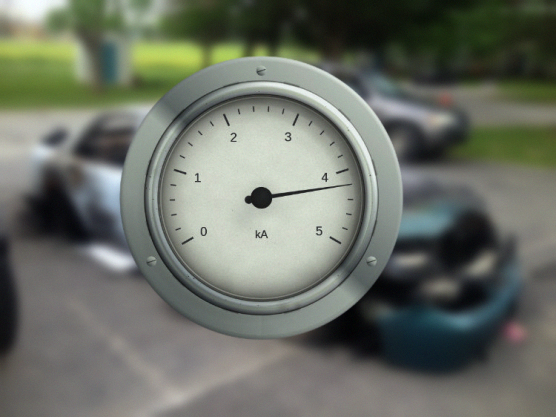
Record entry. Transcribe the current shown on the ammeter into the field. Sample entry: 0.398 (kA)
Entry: 4.2 (kA)
